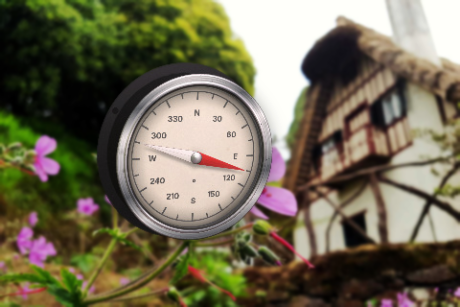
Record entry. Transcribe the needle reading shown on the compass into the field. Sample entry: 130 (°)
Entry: 105 (°)
